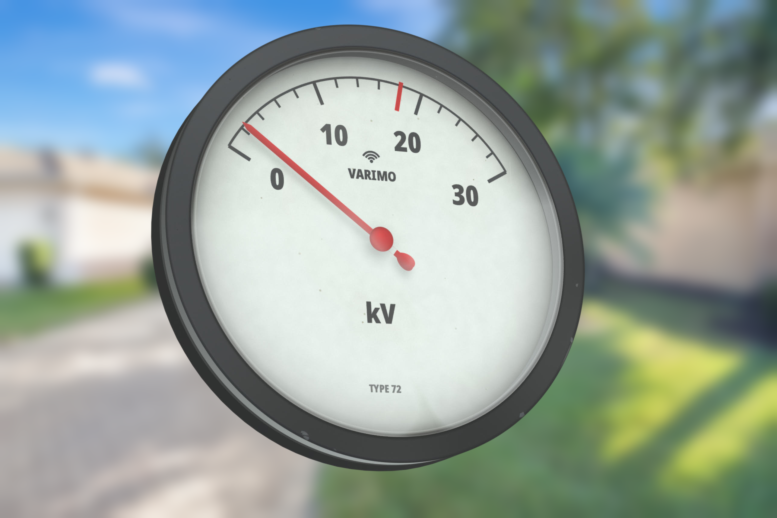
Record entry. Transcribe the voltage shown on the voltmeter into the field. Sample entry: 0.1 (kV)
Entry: 2 (kV)
